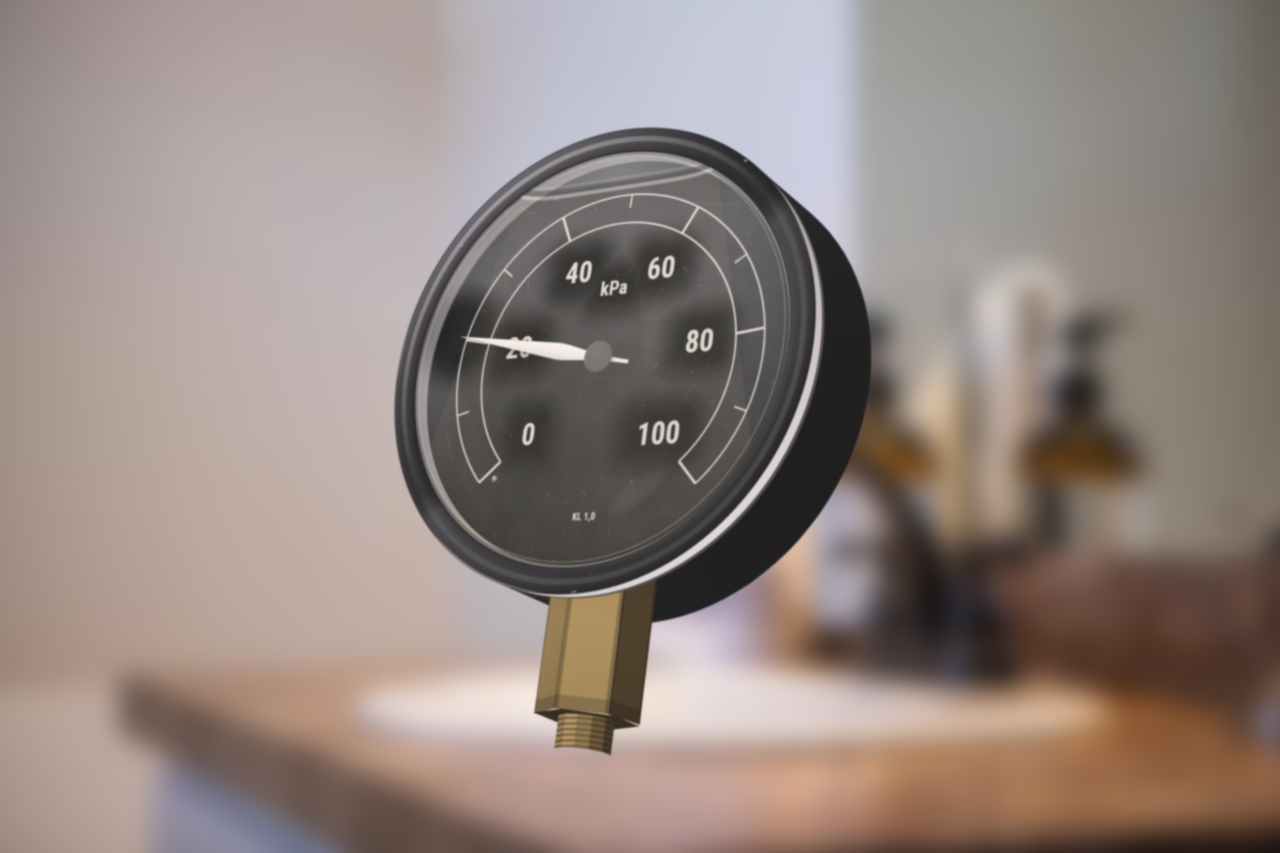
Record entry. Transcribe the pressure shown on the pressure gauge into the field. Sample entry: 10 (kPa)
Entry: 20 (kPa)
